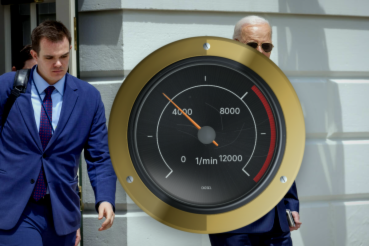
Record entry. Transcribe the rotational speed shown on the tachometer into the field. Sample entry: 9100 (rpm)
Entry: 4000 (rpm)
